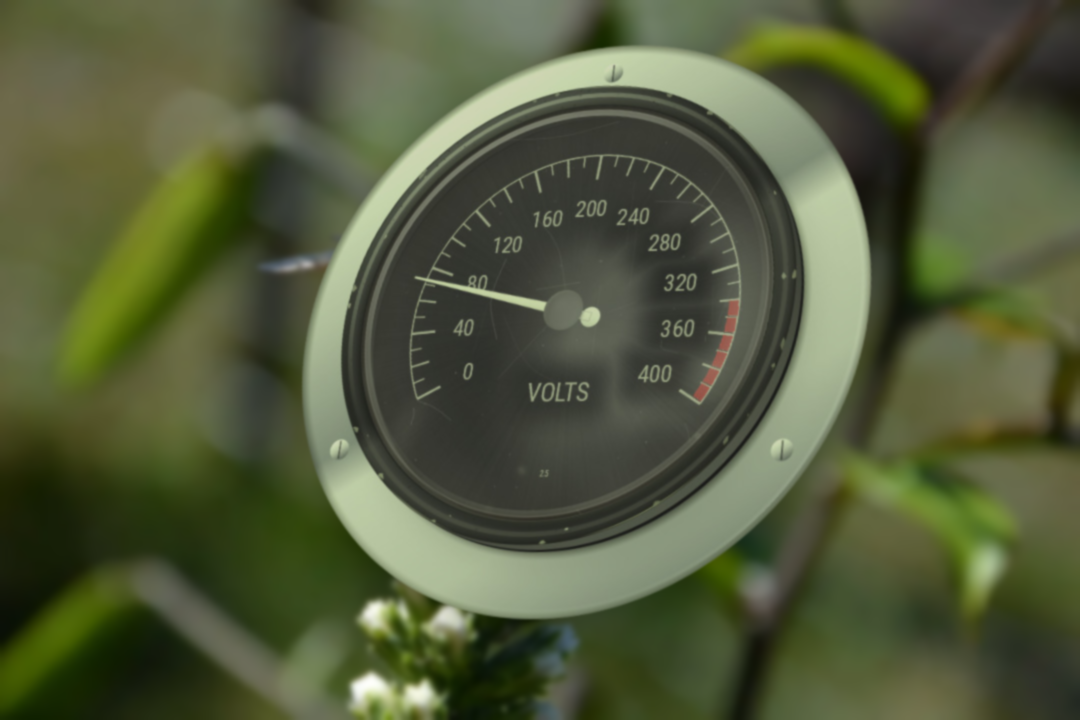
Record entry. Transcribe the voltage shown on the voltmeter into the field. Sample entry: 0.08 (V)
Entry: 70 (V)
